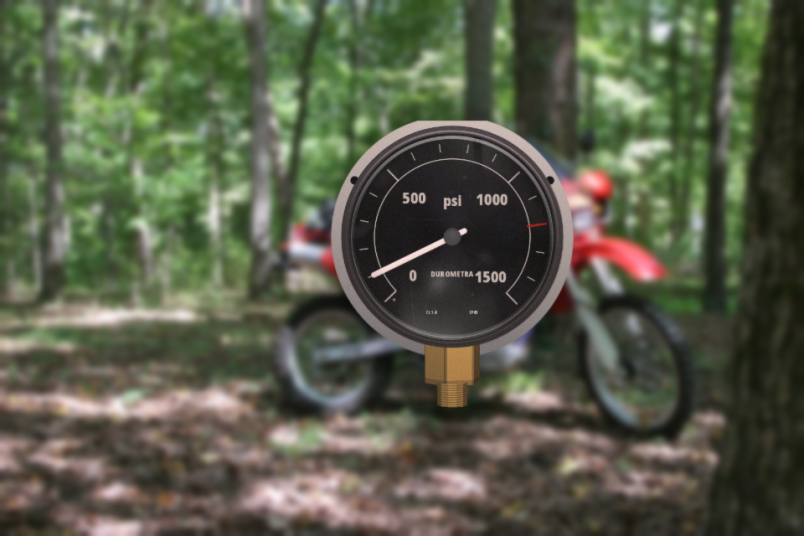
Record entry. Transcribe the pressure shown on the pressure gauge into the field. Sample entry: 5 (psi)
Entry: 100 (psi)
